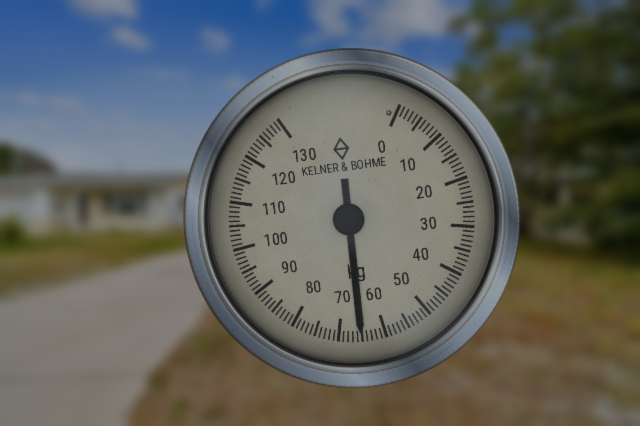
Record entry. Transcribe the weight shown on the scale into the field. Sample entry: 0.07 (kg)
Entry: 65 (kg)
